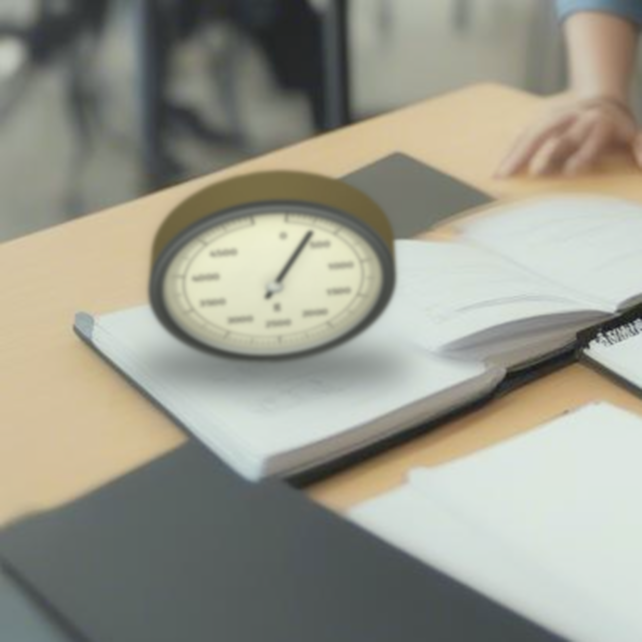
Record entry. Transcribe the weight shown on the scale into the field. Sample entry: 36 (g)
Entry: 250 (g)
